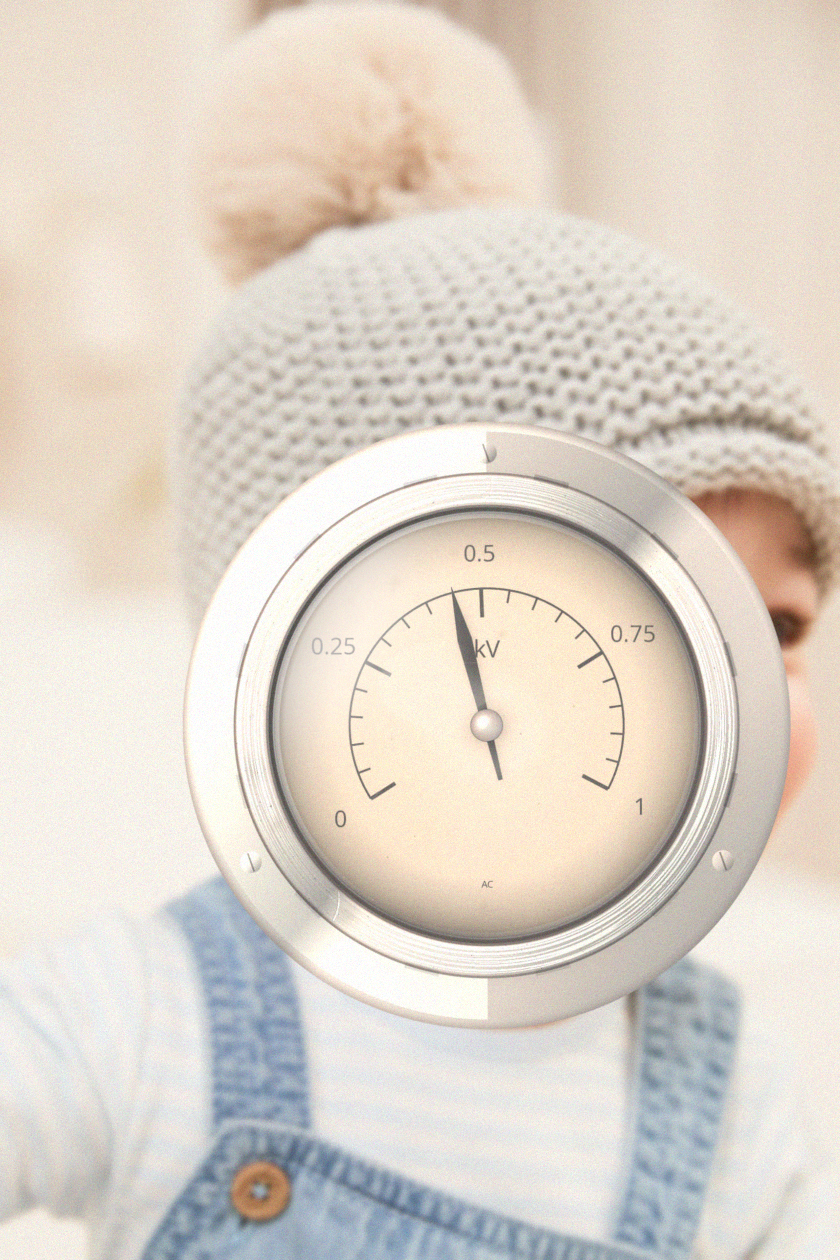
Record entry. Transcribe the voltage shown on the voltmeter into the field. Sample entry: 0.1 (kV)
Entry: 0.45 (kV)
